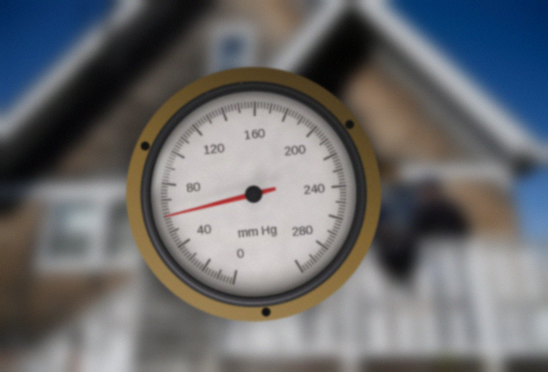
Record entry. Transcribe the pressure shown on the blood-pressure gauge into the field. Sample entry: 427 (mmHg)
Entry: 60 (mmHg)
